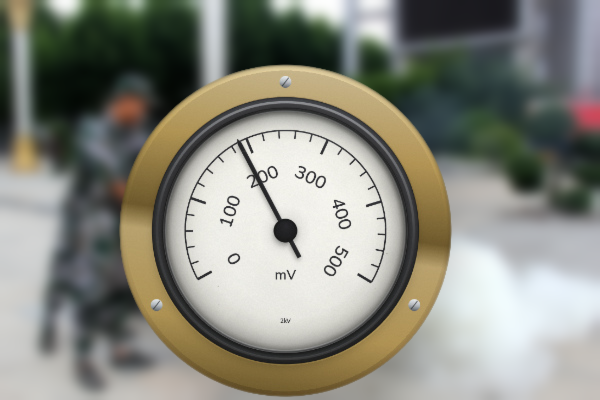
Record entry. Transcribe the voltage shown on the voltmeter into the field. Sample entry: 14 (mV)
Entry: 190 (mV)
